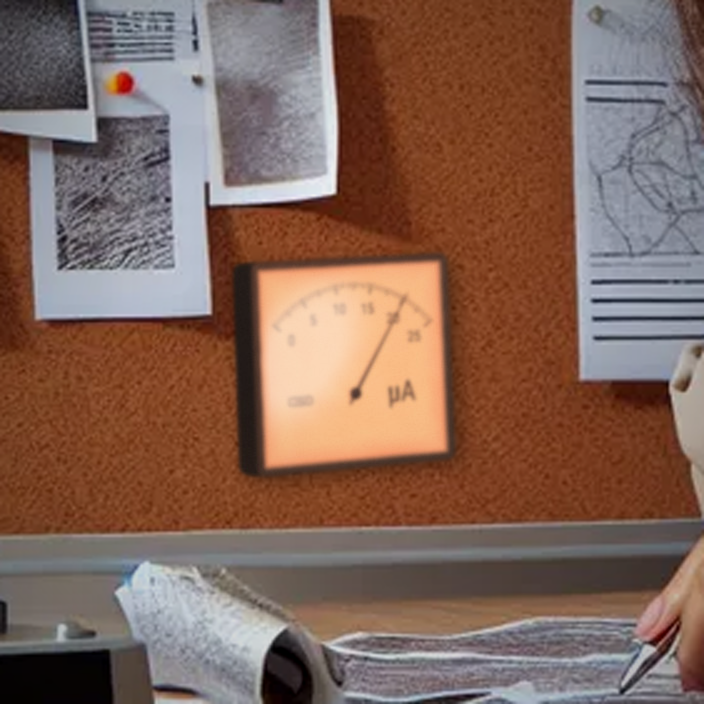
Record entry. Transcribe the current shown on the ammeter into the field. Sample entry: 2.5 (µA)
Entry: 20 (µA)
